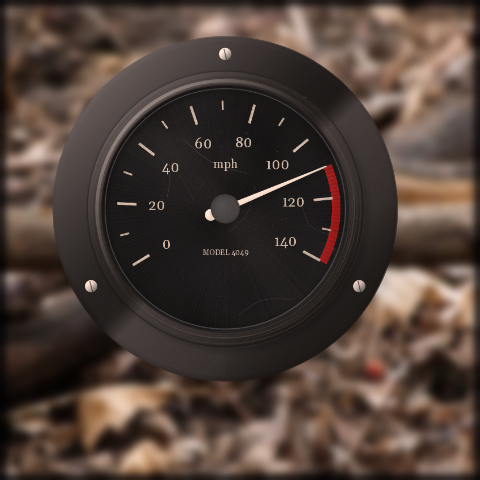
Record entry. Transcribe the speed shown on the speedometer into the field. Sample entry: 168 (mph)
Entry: 110 (mph)
